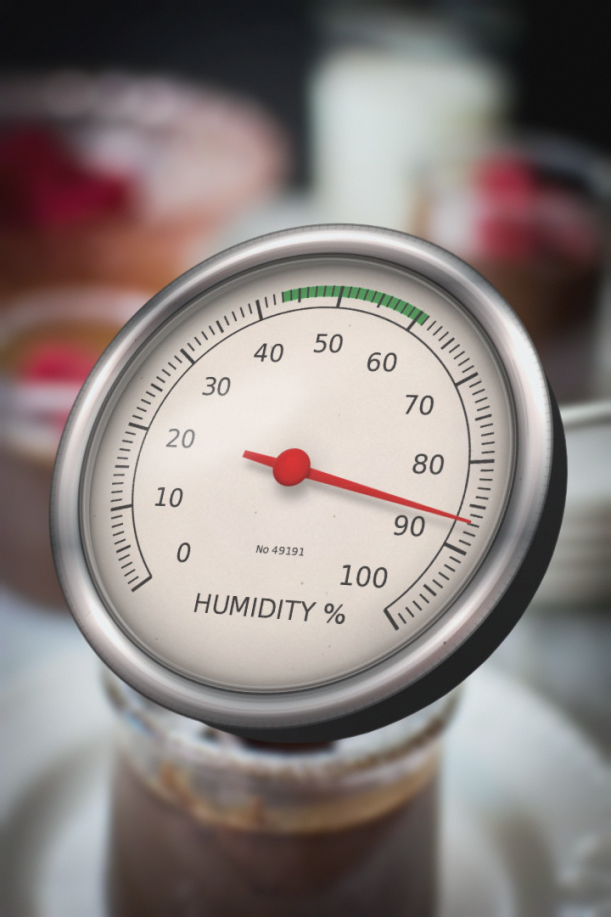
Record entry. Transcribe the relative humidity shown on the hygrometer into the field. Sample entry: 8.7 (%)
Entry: 87 (%)
